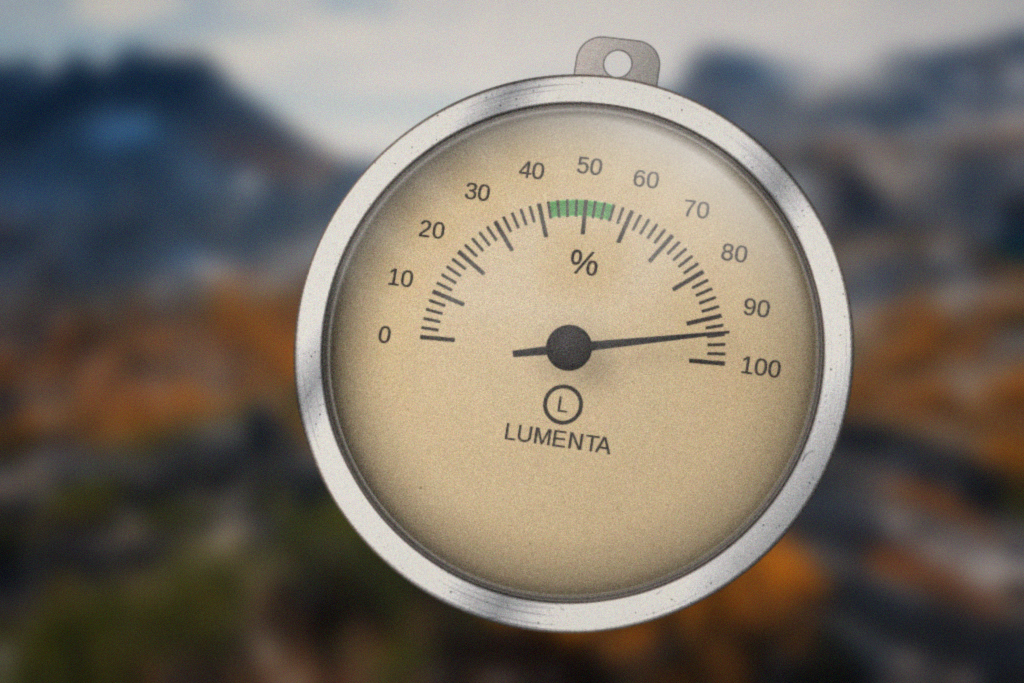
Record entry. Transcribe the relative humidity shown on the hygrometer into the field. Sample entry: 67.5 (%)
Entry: 94 (%)
